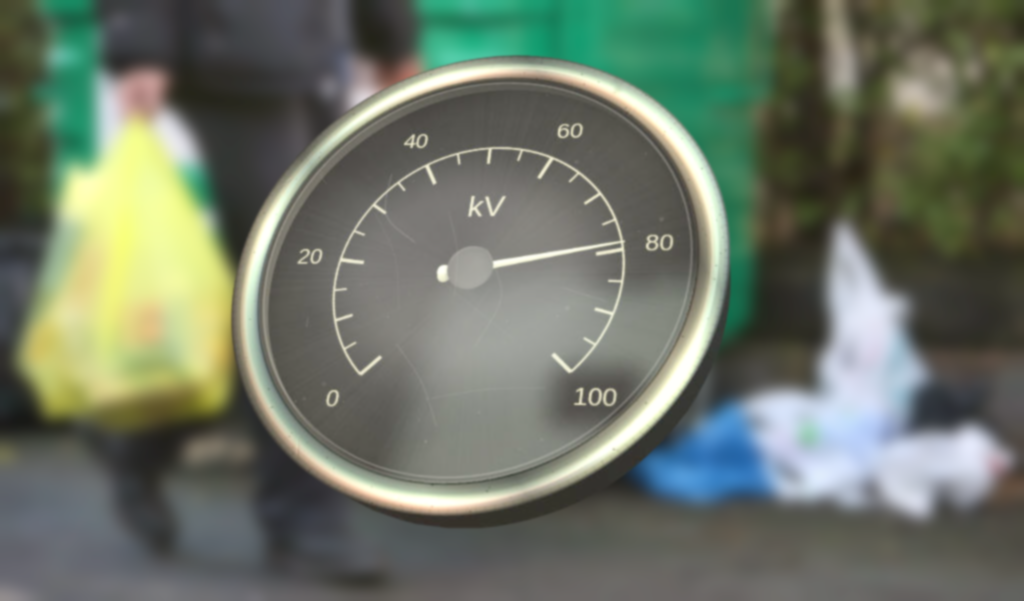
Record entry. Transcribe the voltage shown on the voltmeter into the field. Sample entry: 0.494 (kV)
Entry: 80 (kV)
